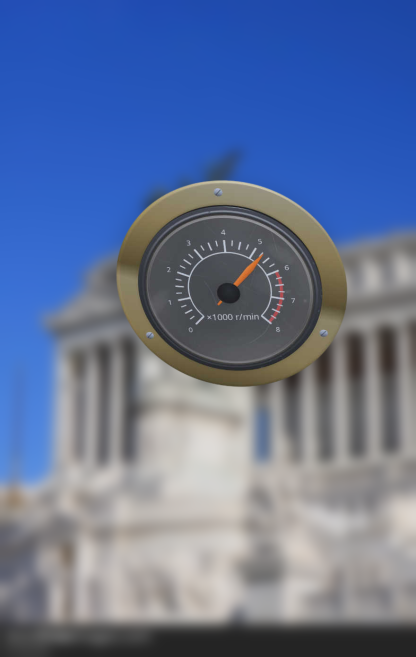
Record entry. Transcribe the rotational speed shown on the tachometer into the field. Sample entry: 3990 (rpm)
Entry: 5250 (rpm)
